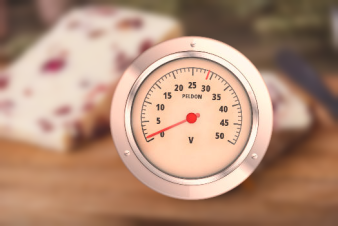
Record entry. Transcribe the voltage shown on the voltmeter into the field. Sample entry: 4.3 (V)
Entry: 1 (V)
